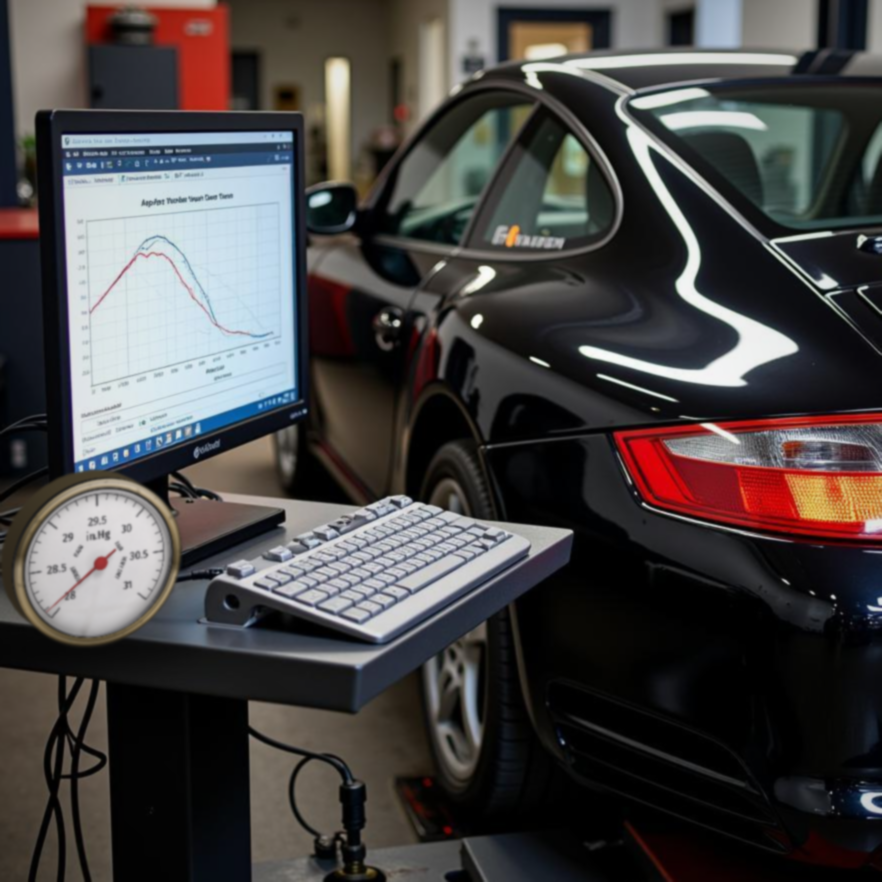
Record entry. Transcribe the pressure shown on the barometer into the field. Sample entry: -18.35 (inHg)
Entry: 28.1 (inHg)
